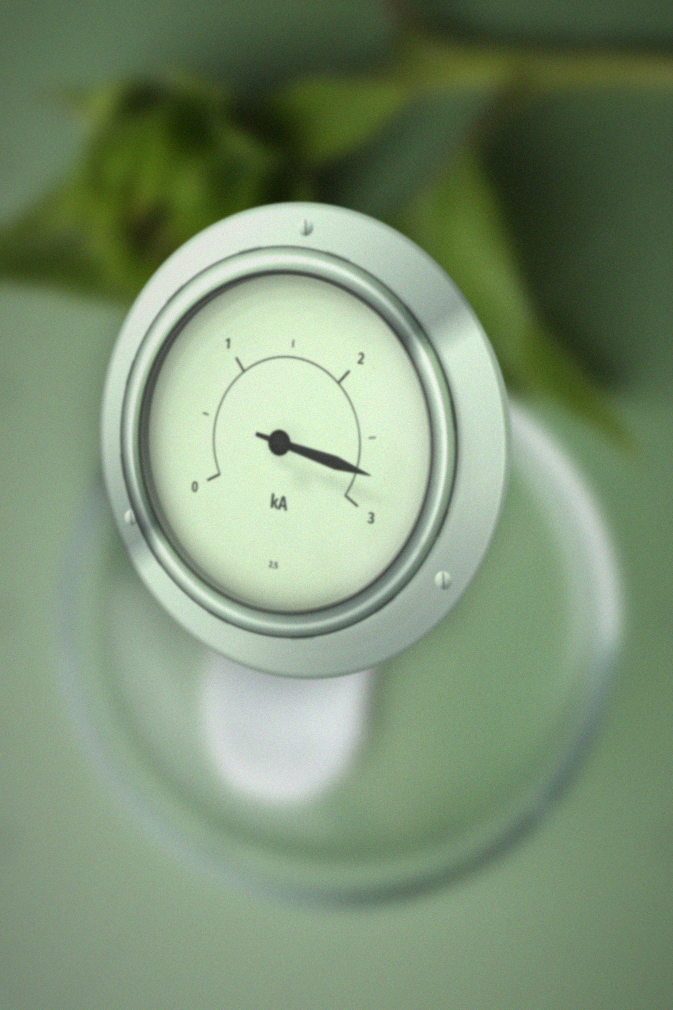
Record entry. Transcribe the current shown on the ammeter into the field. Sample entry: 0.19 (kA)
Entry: 2.75 (kA)
